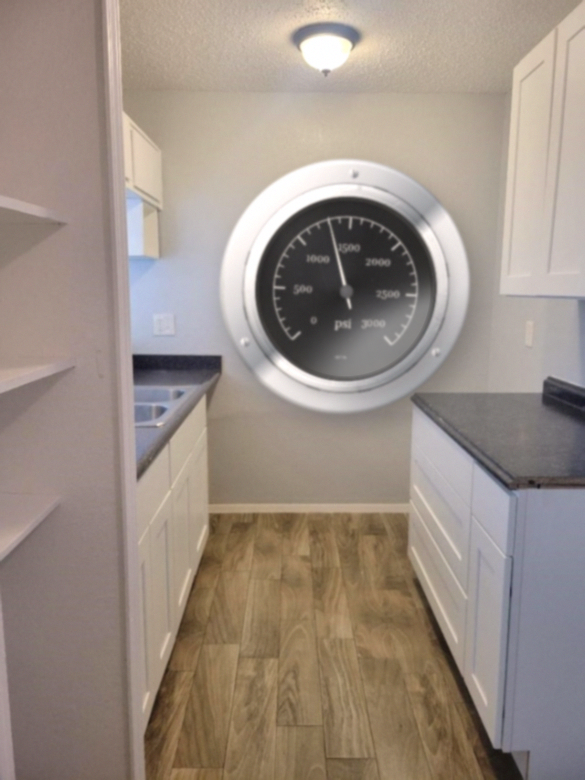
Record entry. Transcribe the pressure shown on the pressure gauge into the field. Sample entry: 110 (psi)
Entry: 1300 (psi)
